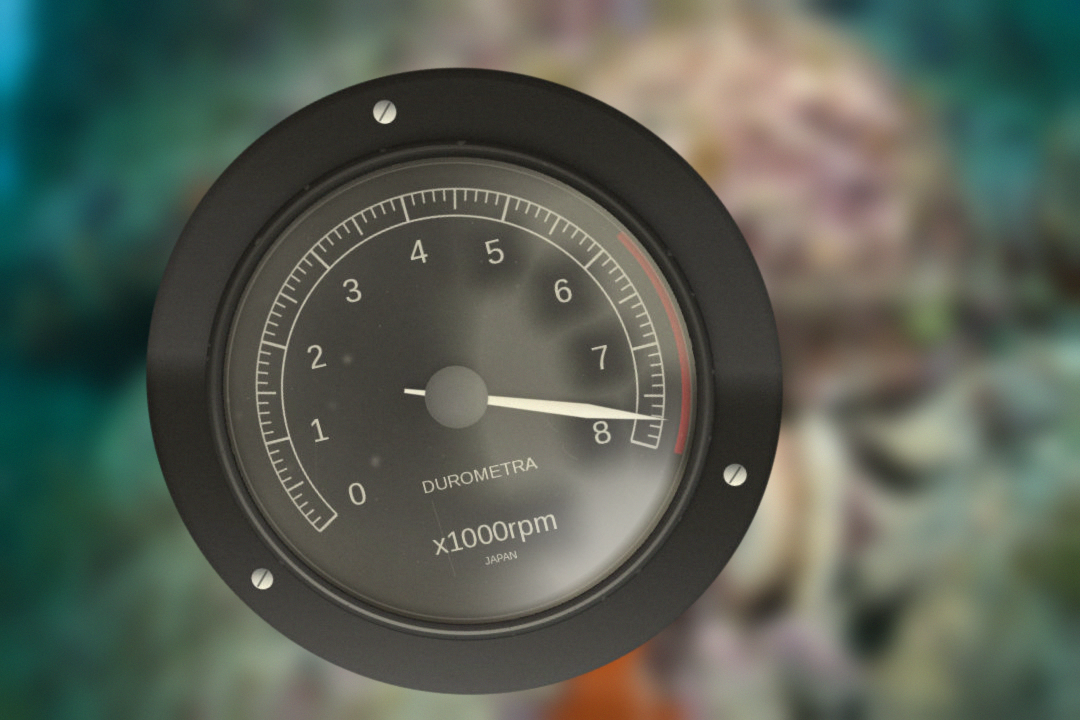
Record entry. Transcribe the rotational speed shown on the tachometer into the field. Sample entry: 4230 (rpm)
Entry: 7700 (rpm)
